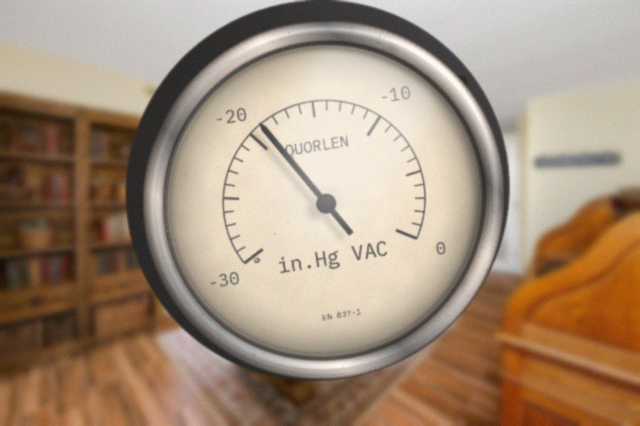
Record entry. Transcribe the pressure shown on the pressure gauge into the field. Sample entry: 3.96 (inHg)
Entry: -19 (inHg)
